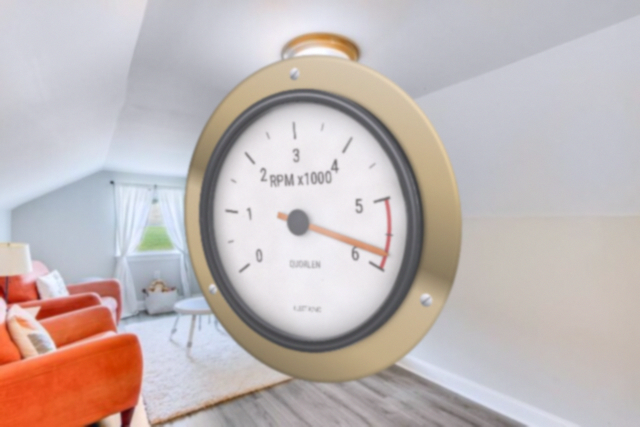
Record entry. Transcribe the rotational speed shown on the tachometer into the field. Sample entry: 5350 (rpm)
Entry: 5750 (rpm)
